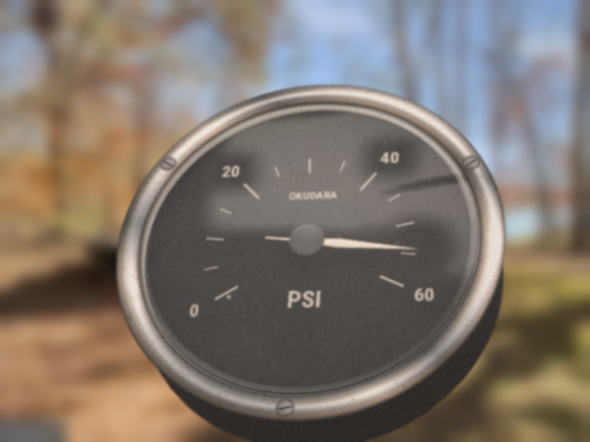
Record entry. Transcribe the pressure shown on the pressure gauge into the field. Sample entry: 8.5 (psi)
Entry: 55 (psi)
